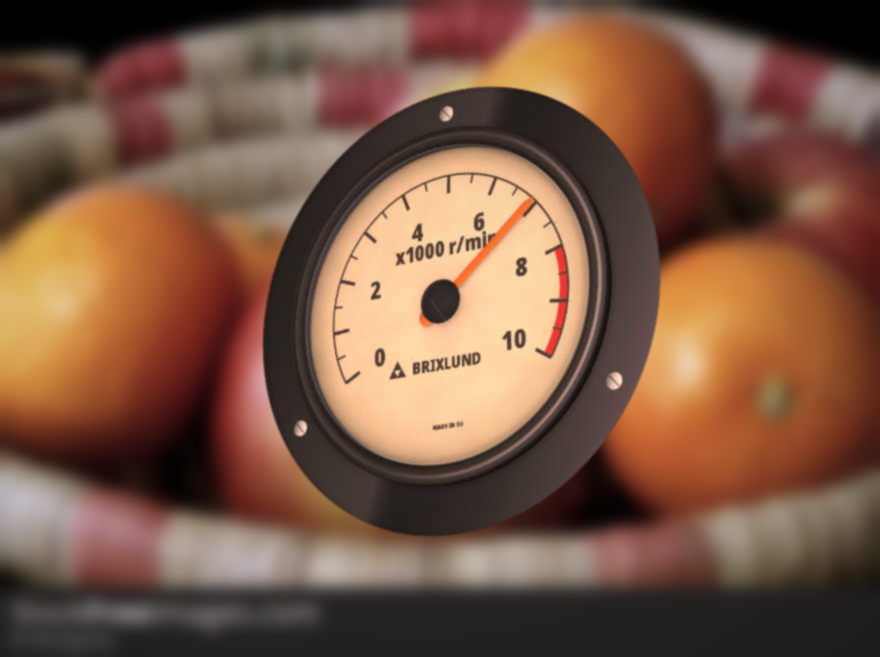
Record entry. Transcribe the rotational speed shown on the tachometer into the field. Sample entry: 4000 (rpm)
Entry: 7000 (rpm)
